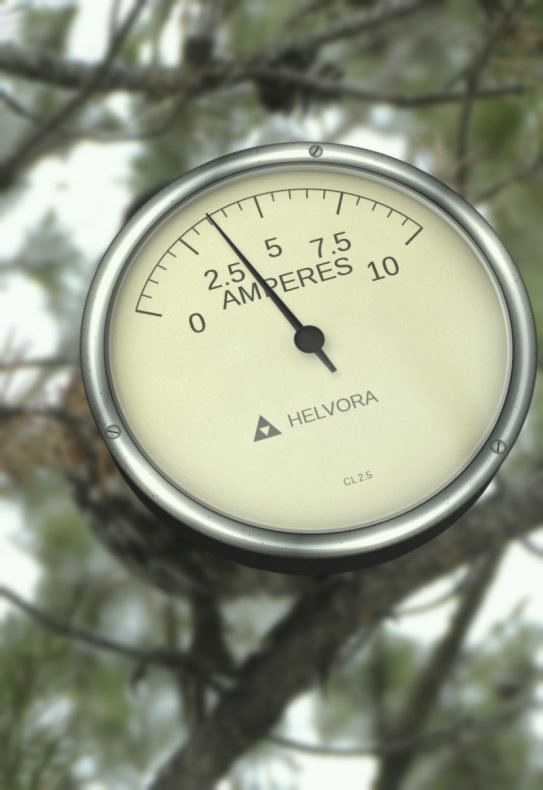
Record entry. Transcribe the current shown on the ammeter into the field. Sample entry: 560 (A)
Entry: 3.5 (A)
